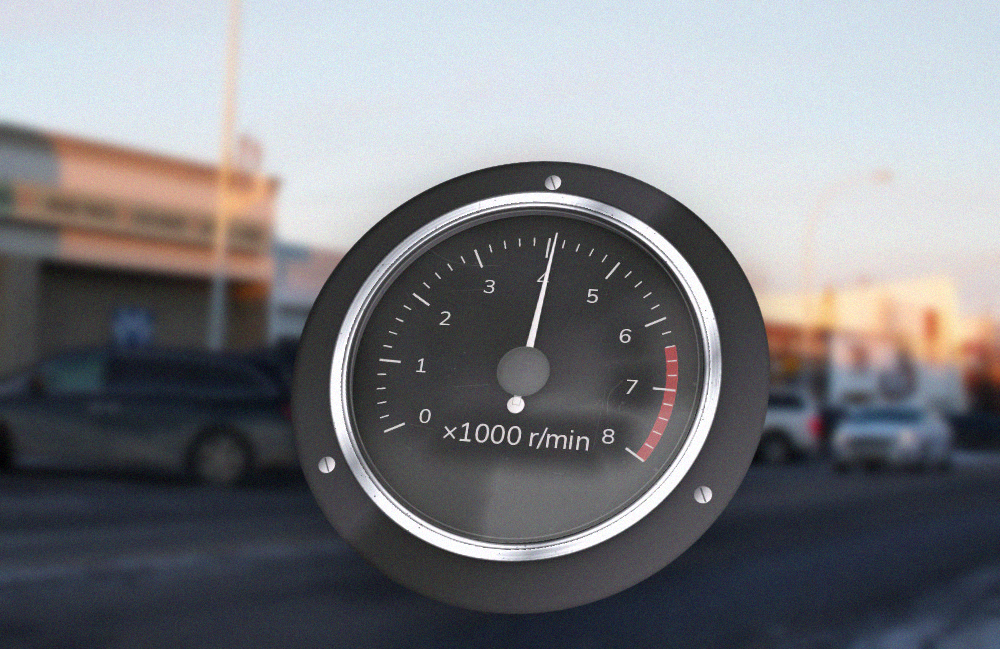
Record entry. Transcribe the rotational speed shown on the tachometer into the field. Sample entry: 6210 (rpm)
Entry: 4100 (rpm)
